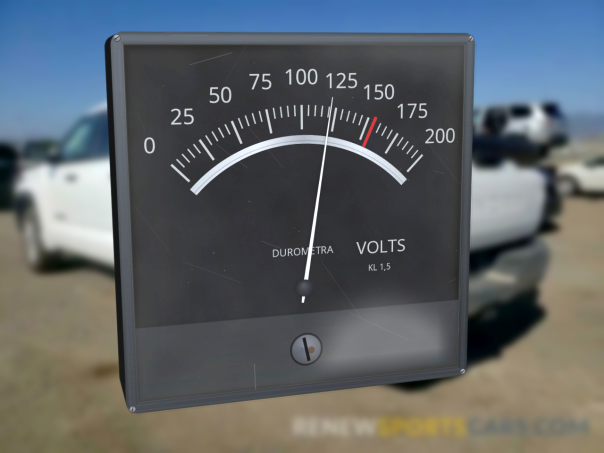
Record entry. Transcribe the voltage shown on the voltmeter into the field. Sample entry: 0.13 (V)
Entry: 120 (V)
